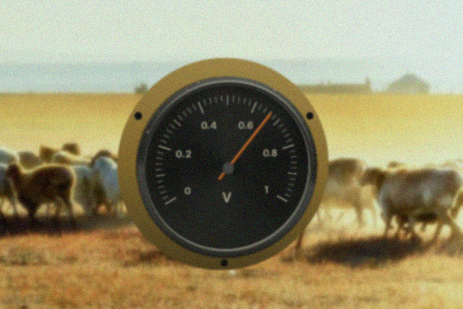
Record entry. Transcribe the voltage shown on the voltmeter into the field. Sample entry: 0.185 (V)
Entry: 0.66 (V)
